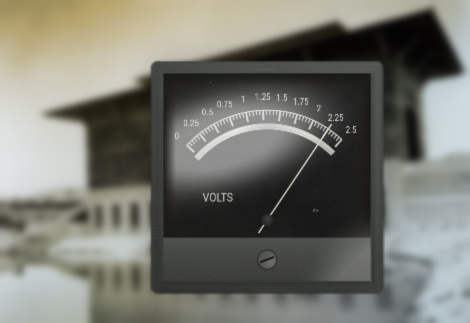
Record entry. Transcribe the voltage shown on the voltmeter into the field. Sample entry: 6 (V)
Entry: 2.25 (V)
